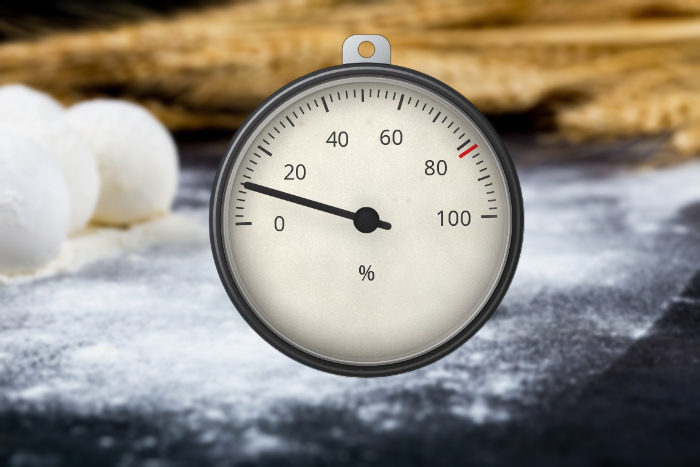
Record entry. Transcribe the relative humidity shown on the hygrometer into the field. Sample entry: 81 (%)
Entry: 10 (%)
